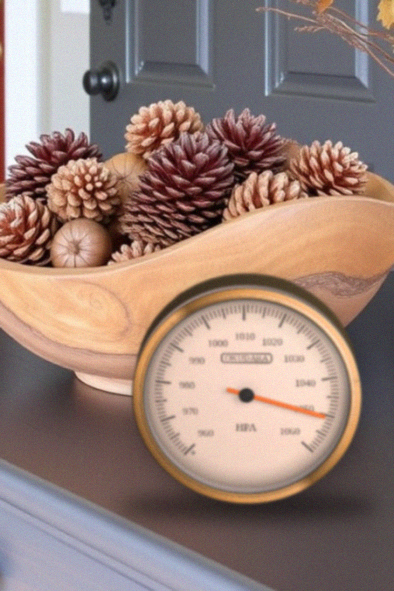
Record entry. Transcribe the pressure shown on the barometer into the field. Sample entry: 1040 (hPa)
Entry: 1050 (hPa)
